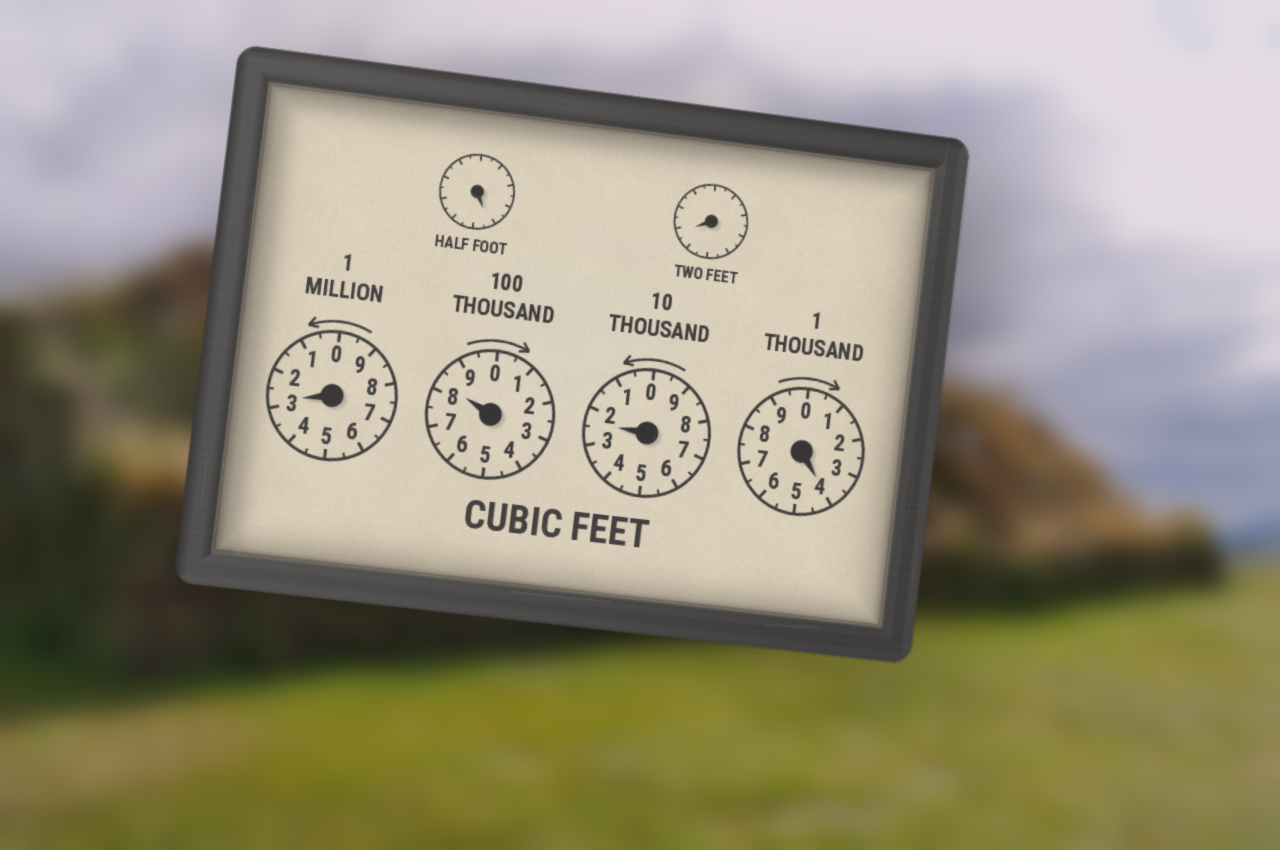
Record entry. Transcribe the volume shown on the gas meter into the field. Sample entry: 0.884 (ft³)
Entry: 282400 (ft³)
